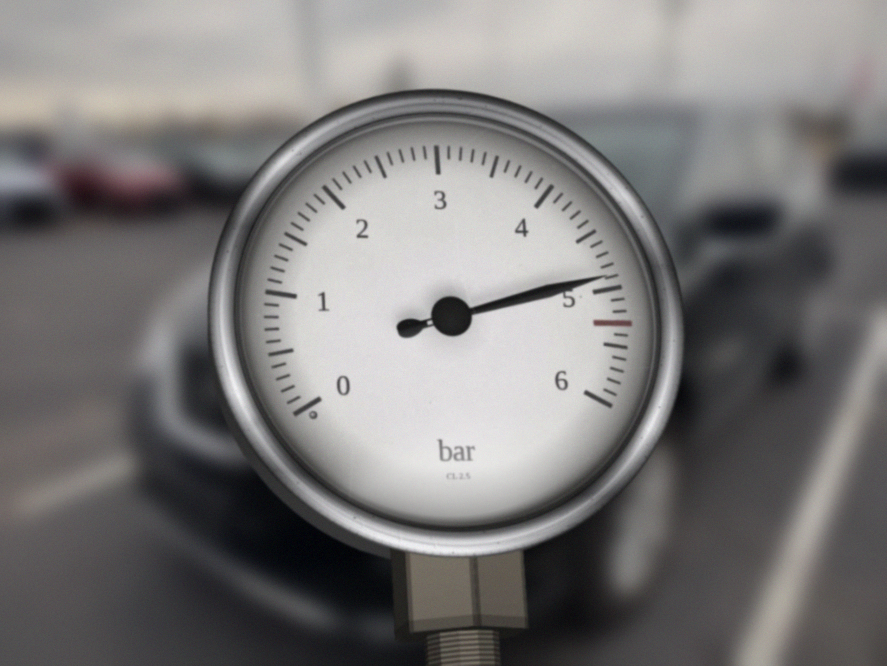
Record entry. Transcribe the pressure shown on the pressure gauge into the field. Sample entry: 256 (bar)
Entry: 4.9 (bar)
